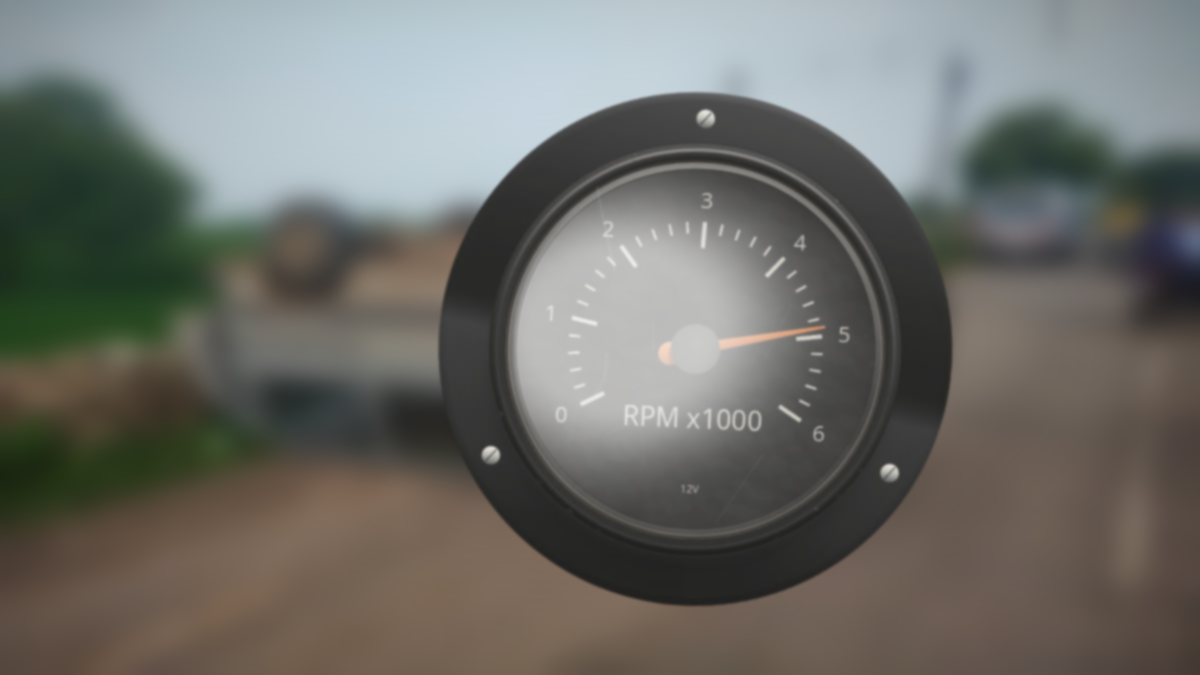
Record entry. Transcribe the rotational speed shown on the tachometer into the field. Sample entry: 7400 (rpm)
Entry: 4900 (rpm)
